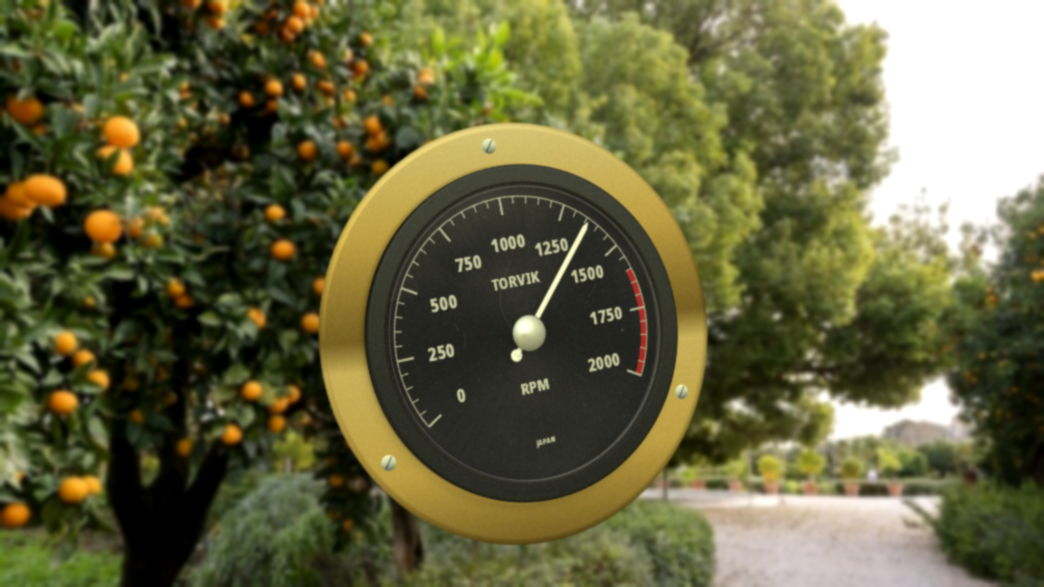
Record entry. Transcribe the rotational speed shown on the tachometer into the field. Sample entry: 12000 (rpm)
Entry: 1350 (rpm)
